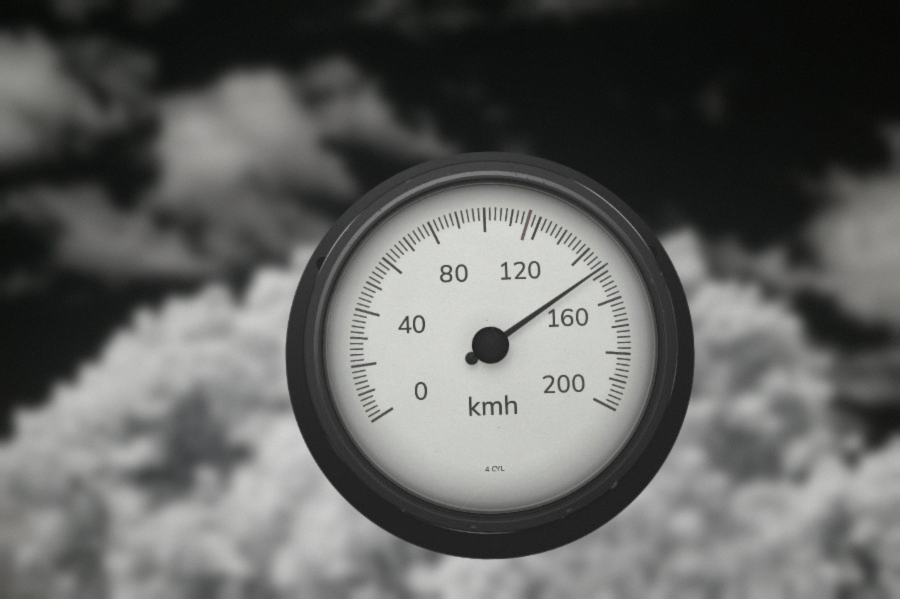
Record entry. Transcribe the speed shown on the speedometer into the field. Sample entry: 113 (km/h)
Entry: 148 (km/h)
